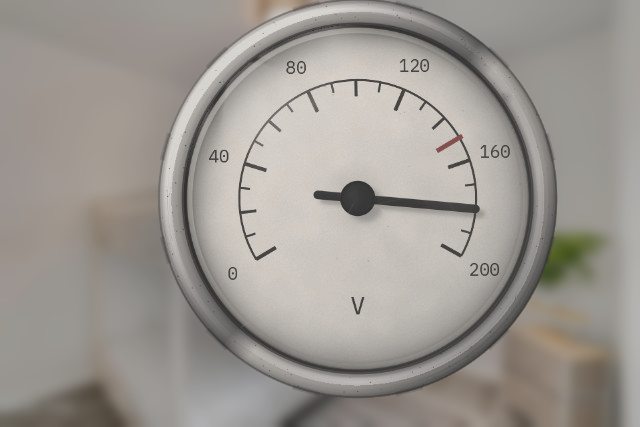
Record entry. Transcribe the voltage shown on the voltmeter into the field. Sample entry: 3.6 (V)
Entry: 180 (V)
